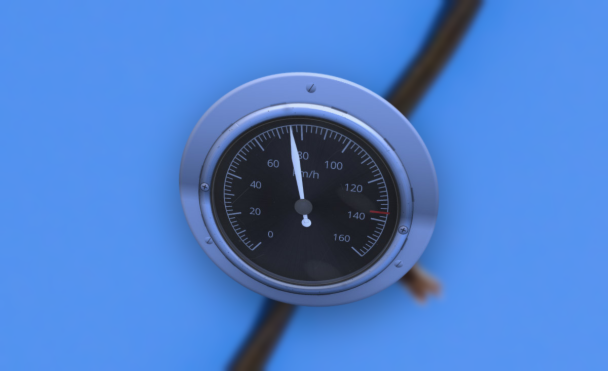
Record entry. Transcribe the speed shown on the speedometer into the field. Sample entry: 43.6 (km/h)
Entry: 76 (km/h)
